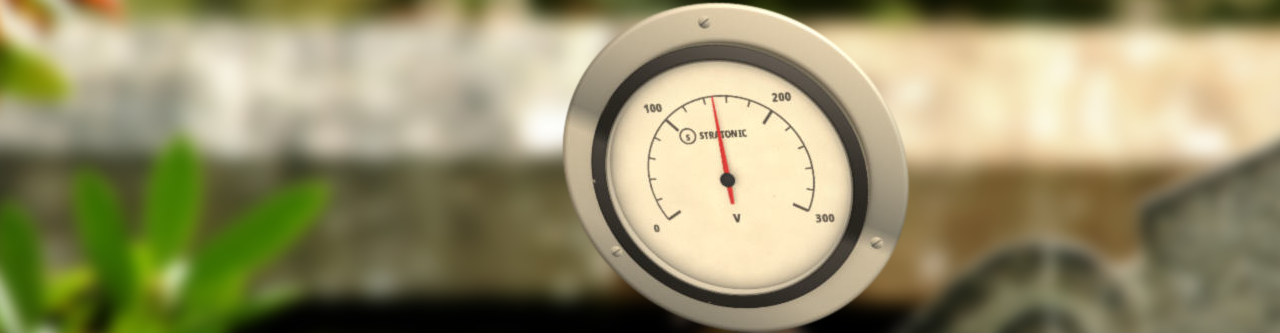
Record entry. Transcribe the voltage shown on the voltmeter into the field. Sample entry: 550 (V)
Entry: 150 (V)
